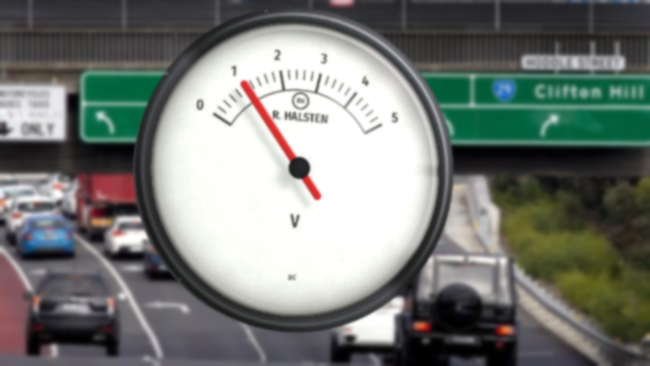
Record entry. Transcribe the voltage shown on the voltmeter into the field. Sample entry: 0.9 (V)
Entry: 1 (V)
